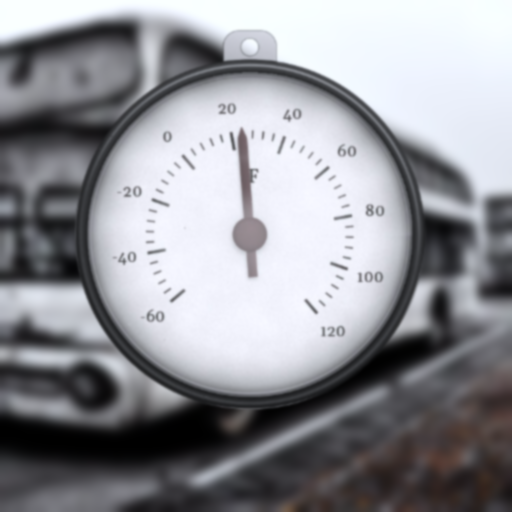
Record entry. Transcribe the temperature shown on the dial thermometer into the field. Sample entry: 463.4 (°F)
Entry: 24 (°F)
